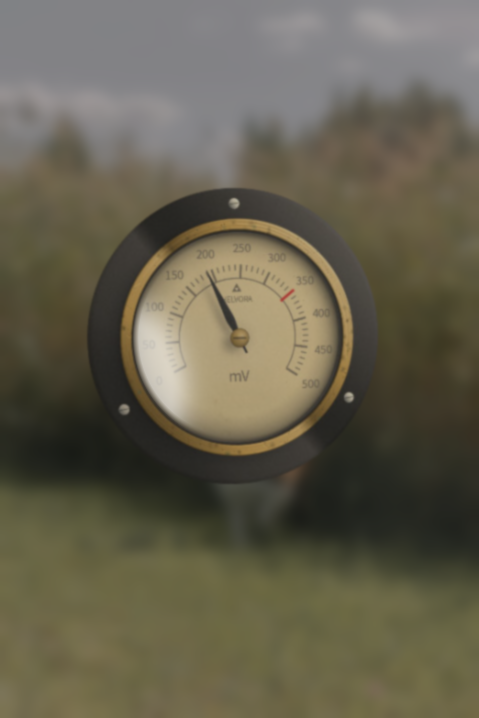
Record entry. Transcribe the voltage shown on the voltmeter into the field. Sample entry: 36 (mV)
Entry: 190 (mV)
